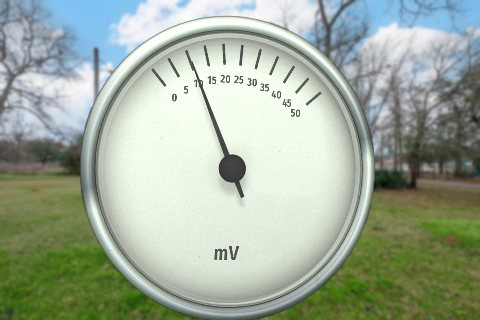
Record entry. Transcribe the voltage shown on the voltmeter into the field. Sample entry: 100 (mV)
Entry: 10 (mV)
